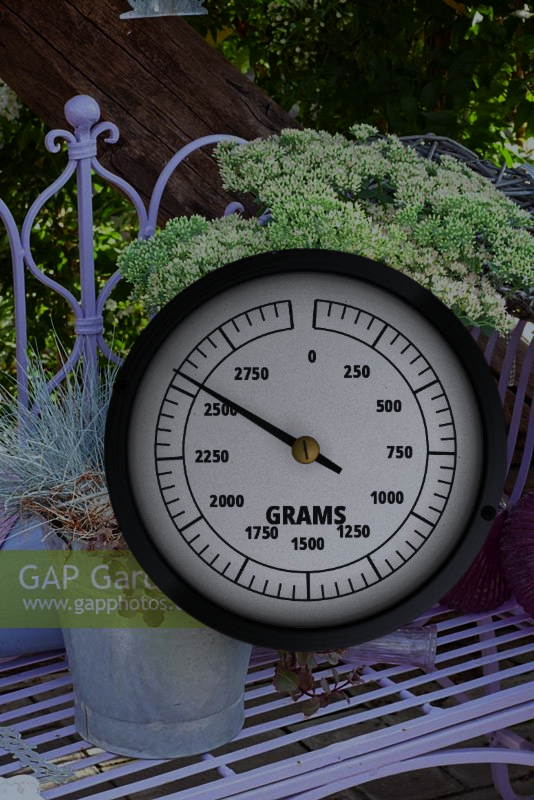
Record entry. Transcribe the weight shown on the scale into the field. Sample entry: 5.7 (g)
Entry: 2550 (g)
